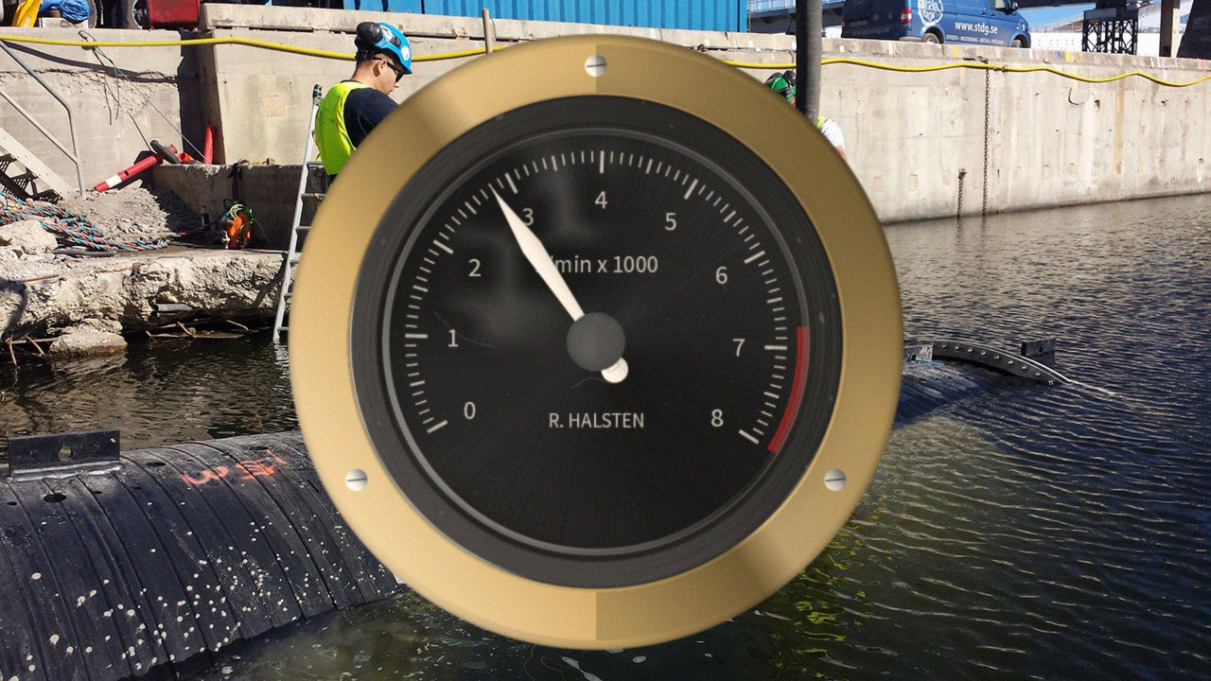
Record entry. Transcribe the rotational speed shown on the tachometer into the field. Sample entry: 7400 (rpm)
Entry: 2800 (rpm)
